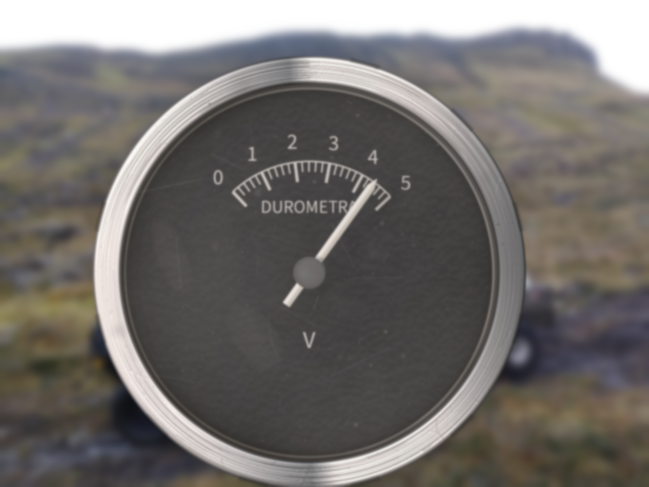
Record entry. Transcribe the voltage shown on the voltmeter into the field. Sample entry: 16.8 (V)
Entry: 4.4 (V)
